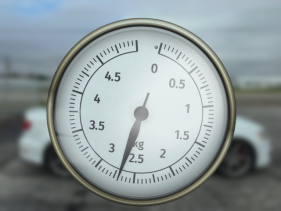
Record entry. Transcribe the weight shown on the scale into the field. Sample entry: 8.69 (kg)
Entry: 2.7 (kg)
